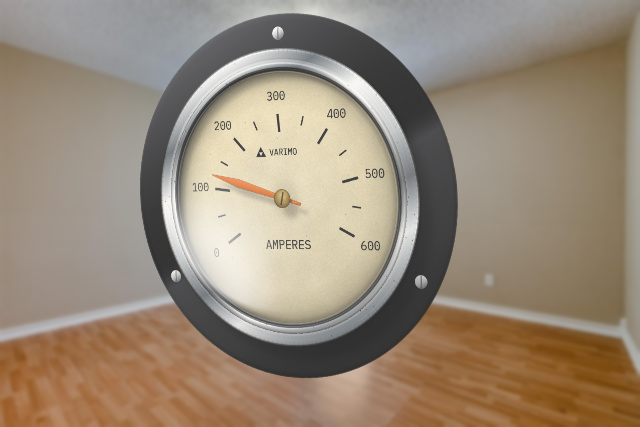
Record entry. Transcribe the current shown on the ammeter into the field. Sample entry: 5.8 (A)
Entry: 125 (A)
